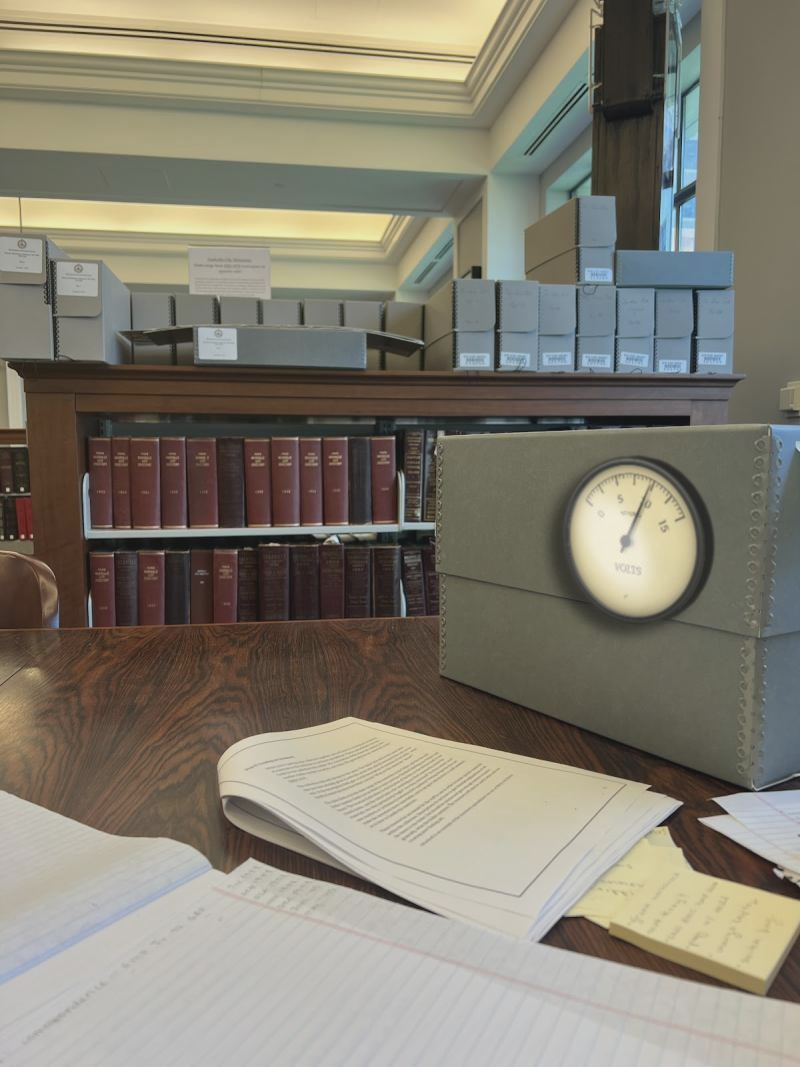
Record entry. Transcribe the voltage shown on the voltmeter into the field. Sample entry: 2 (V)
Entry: 10 (V)
